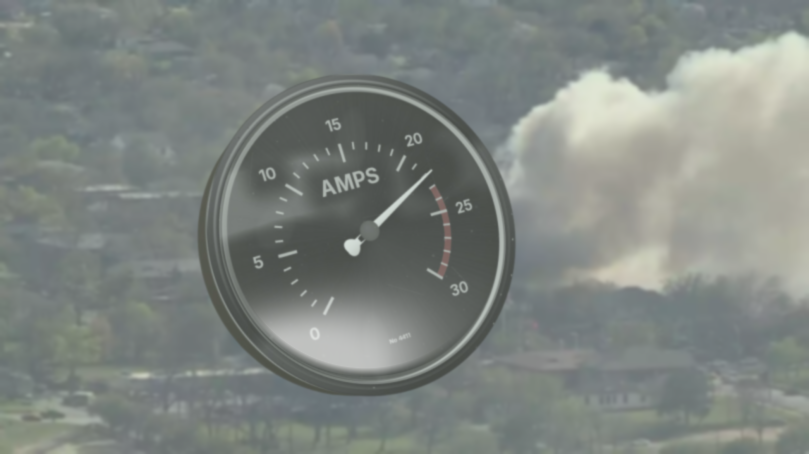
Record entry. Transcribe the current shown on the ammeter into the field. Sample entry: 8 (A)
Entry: 22 (A)
